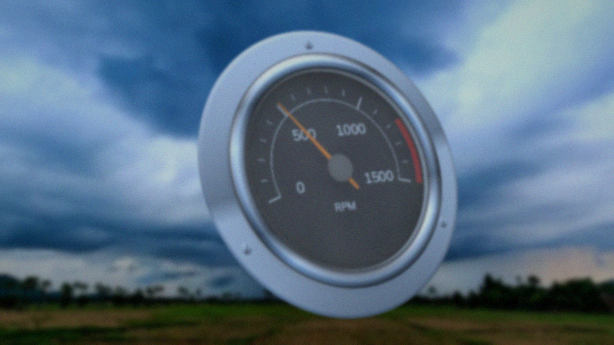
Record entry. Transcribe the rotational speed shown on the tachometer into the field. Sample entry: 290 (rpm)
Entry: 500 (rpm)
